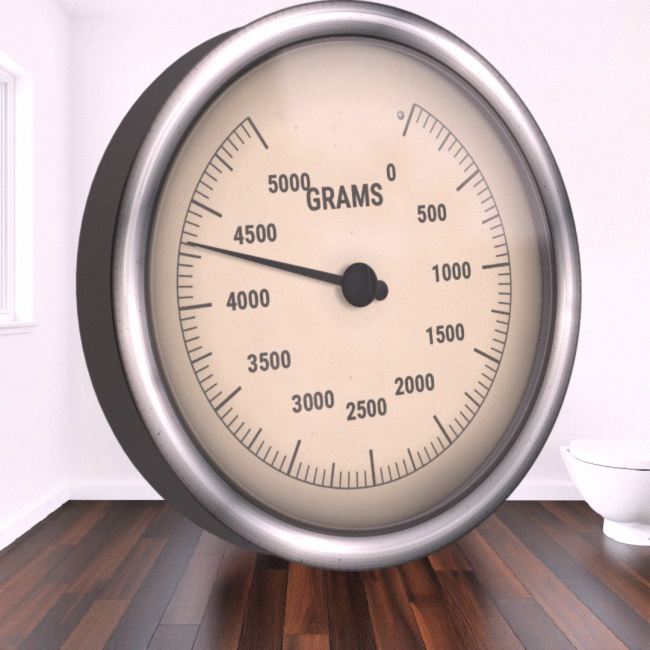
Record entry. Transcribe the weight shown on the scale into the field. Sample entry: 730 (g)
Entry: 4300 (g)
